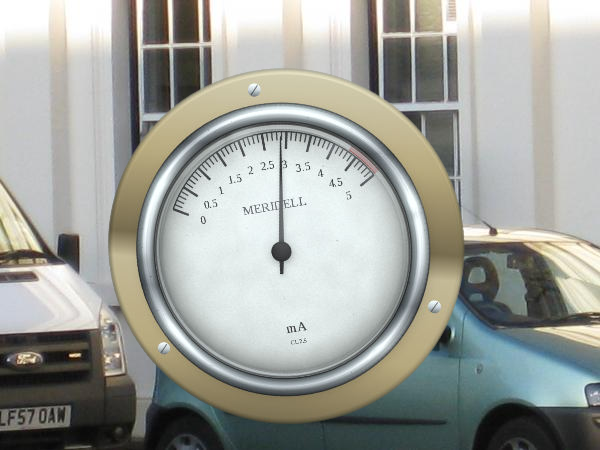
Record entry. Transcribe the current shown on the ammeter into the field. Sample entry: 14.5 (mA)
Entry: 2.9 (mA)
